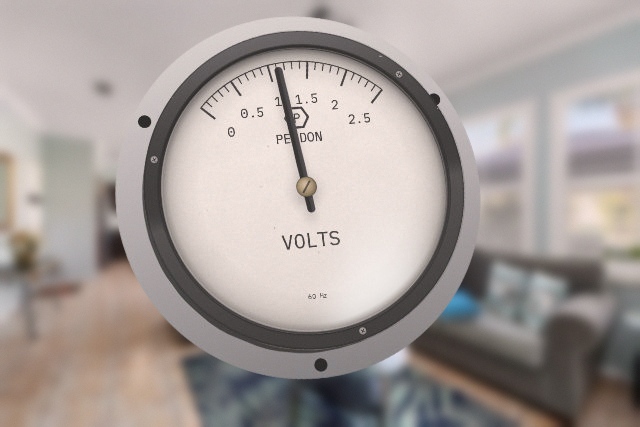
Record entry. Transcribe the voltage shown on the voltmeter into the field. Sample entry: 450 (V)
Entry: 1.1 (V)
